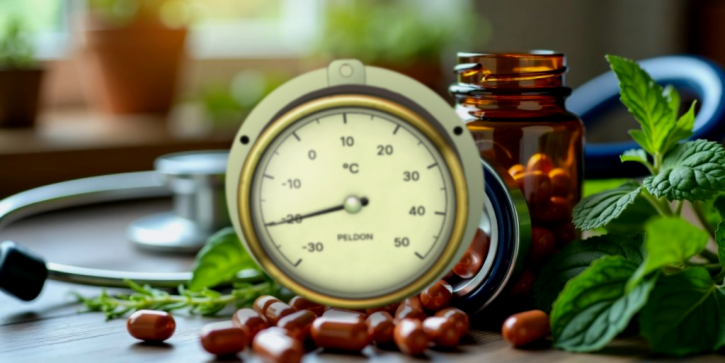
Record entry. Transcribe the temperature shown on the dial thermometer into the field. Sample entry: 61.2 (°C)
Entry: -20 (°C)
